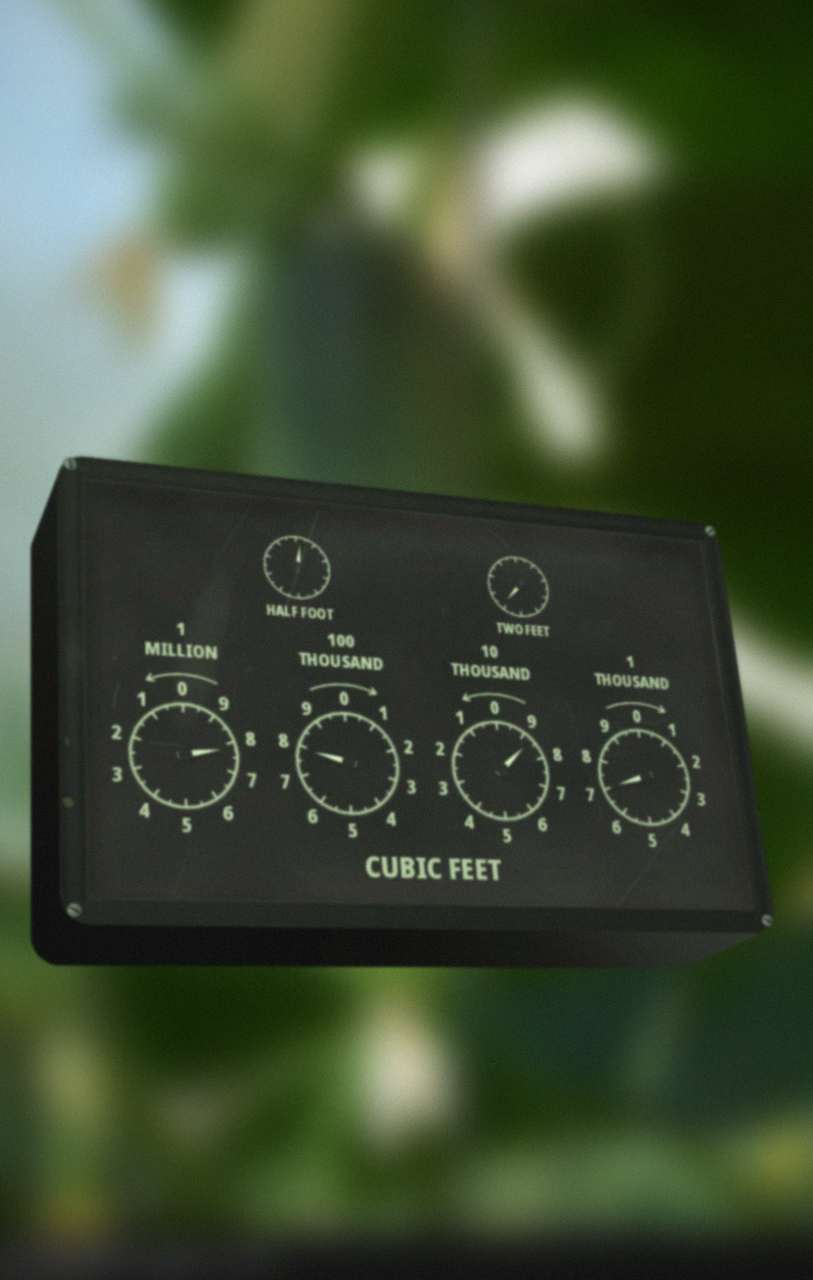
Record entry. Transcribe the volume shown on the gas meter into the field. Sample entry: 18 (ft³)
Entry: 778700 (ft³)
